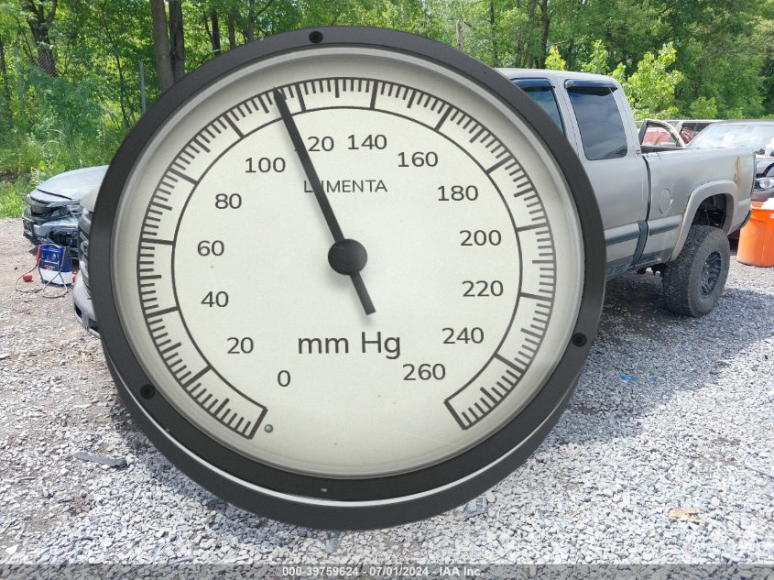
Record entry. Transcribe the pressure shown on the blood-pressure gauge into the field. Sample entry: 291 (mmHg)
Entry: 114 (mmHg)
